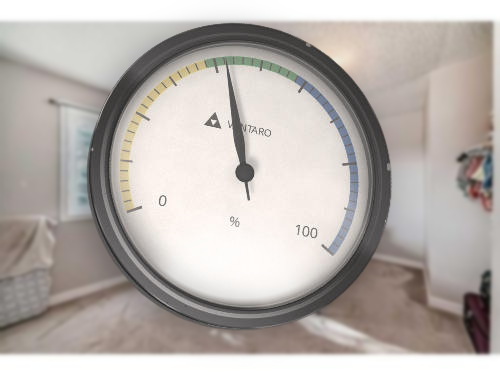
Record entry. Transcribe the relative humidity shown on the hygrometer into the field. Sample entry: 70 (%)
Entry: 42 (%)
